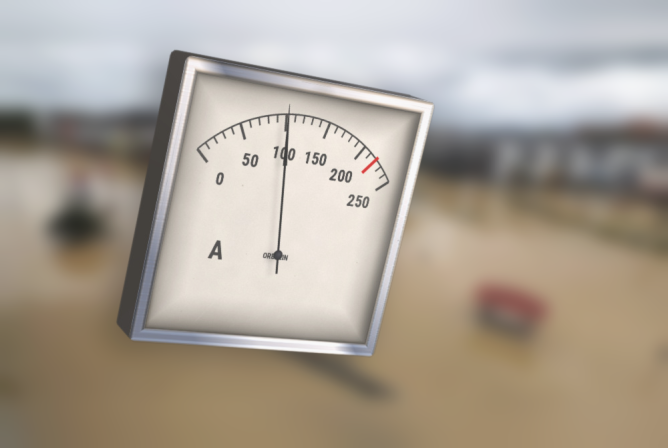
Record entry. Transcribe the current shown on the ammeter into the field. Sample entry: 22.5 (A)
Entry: 100 (A)
